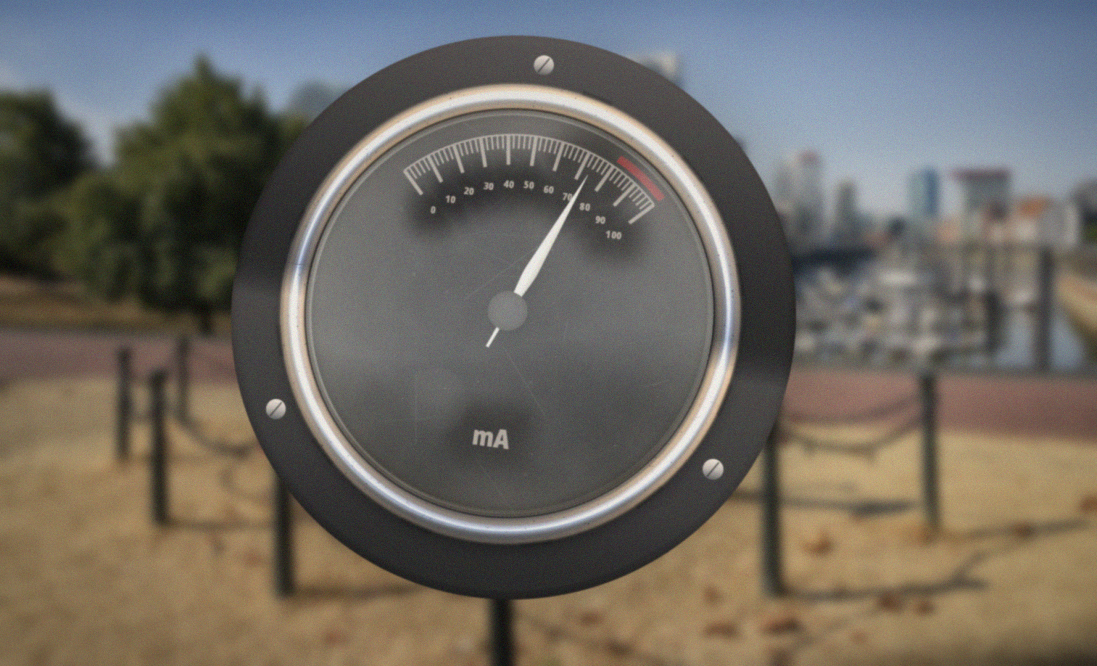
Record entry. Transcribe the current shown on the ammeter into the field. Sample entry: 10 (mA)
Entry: 74 (mA)
